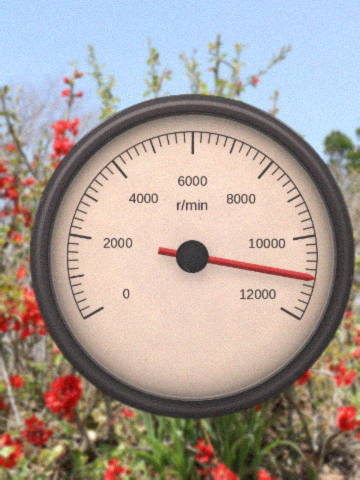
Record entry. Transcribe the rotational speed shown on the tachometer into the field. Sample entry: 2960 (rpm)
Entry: 11000 (rpm)
